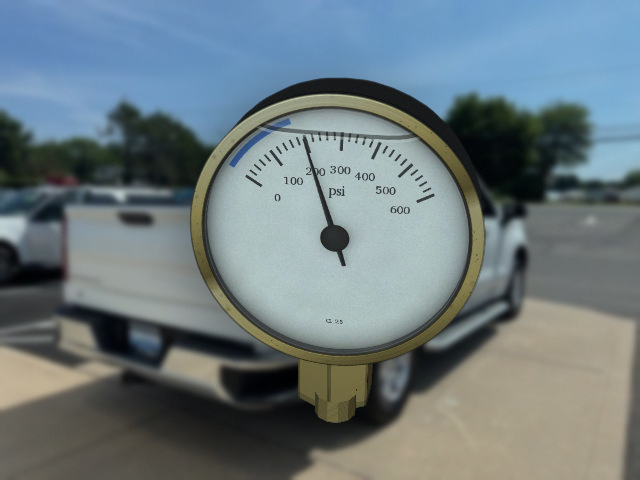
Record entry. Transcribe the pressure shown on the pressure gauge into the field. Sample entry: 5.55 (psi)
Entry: 200 (psi)
